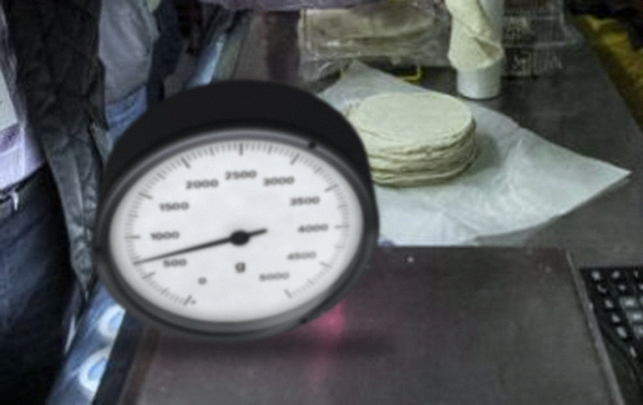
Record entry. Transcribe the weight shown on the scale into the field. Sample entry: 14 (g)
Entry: 750 (g)
